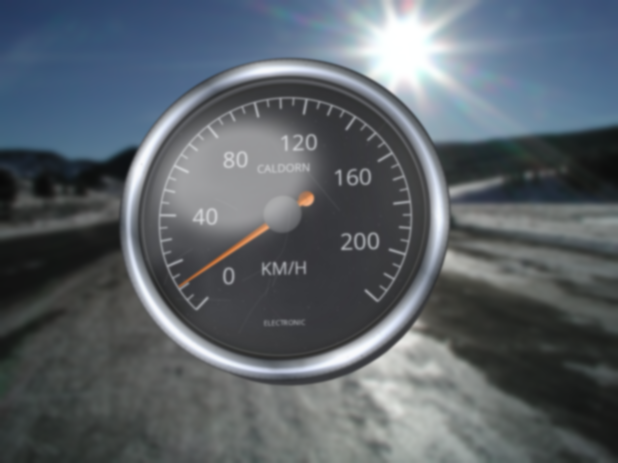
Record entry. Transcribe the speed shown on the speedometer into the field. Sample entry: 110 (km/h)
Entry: 10 (km/h)
